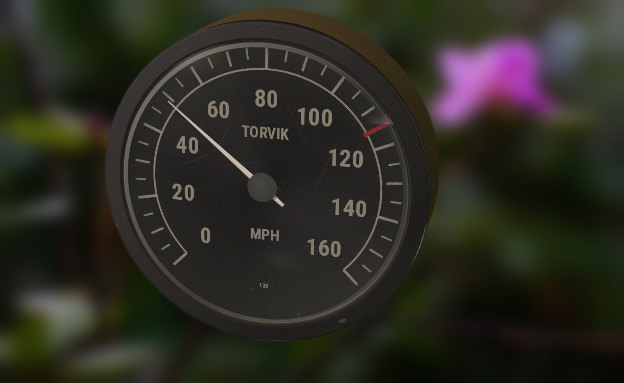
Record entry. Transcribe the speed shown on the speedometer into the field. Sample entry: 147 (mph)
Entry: 50 (mph)
